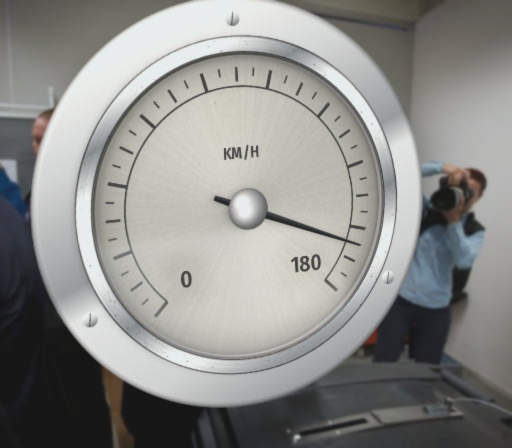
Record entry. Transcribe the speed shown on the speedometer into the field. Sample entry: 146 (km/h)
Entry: 165 (km/h)
